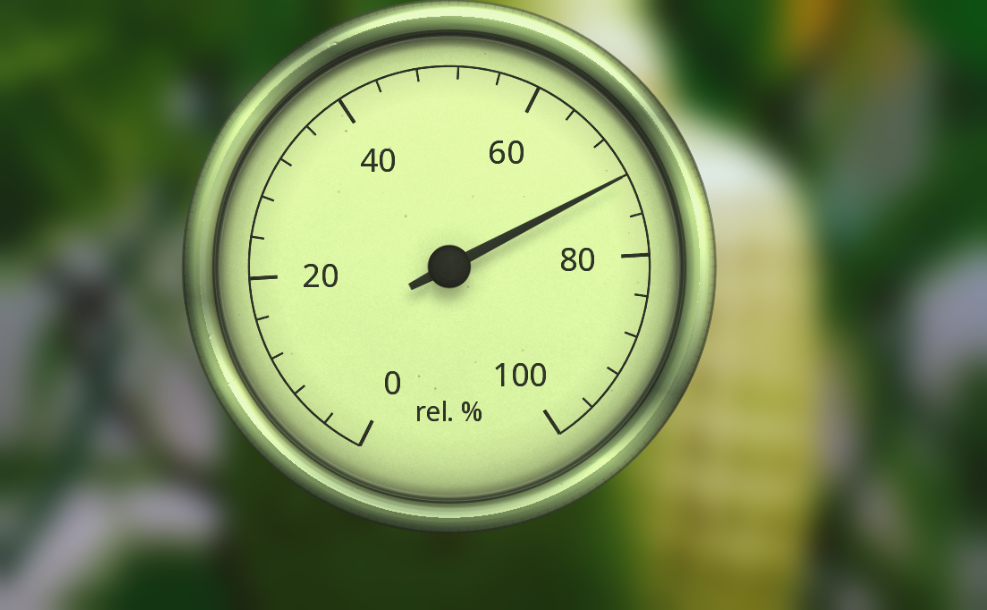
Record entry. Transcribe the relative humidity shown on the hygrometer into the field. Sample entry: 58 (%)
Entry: 72 (%)
